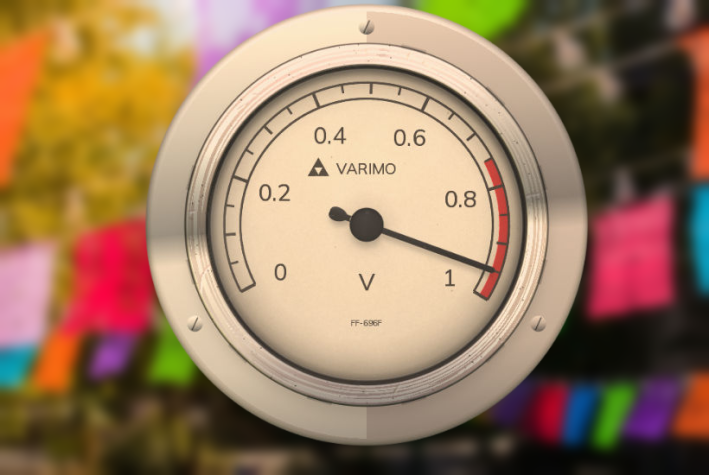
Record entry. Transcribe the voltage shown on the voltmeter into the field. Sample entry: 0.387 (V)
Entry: 0.95 (V)
